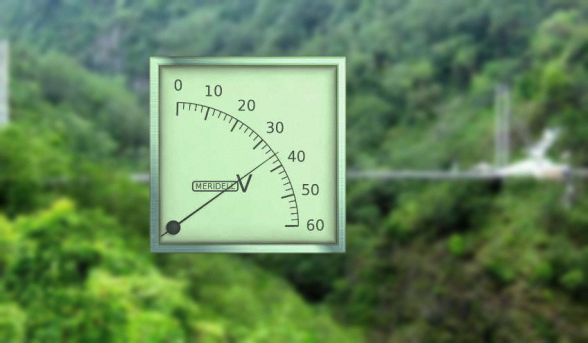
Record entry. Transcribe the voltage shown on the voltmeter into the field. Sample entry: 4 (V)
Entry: 36 (V)
